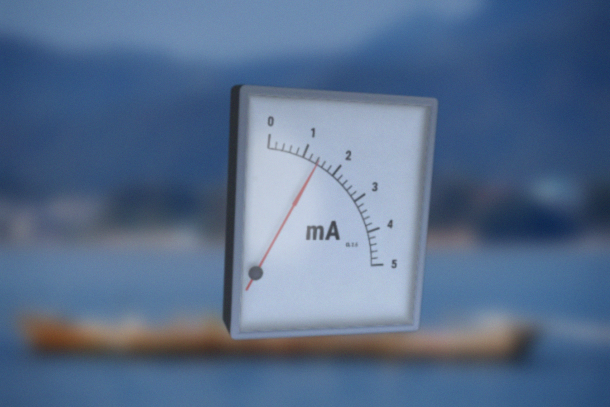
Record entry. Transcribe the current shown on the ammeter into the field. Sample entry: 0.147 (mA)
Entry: 1.4 (mA)
